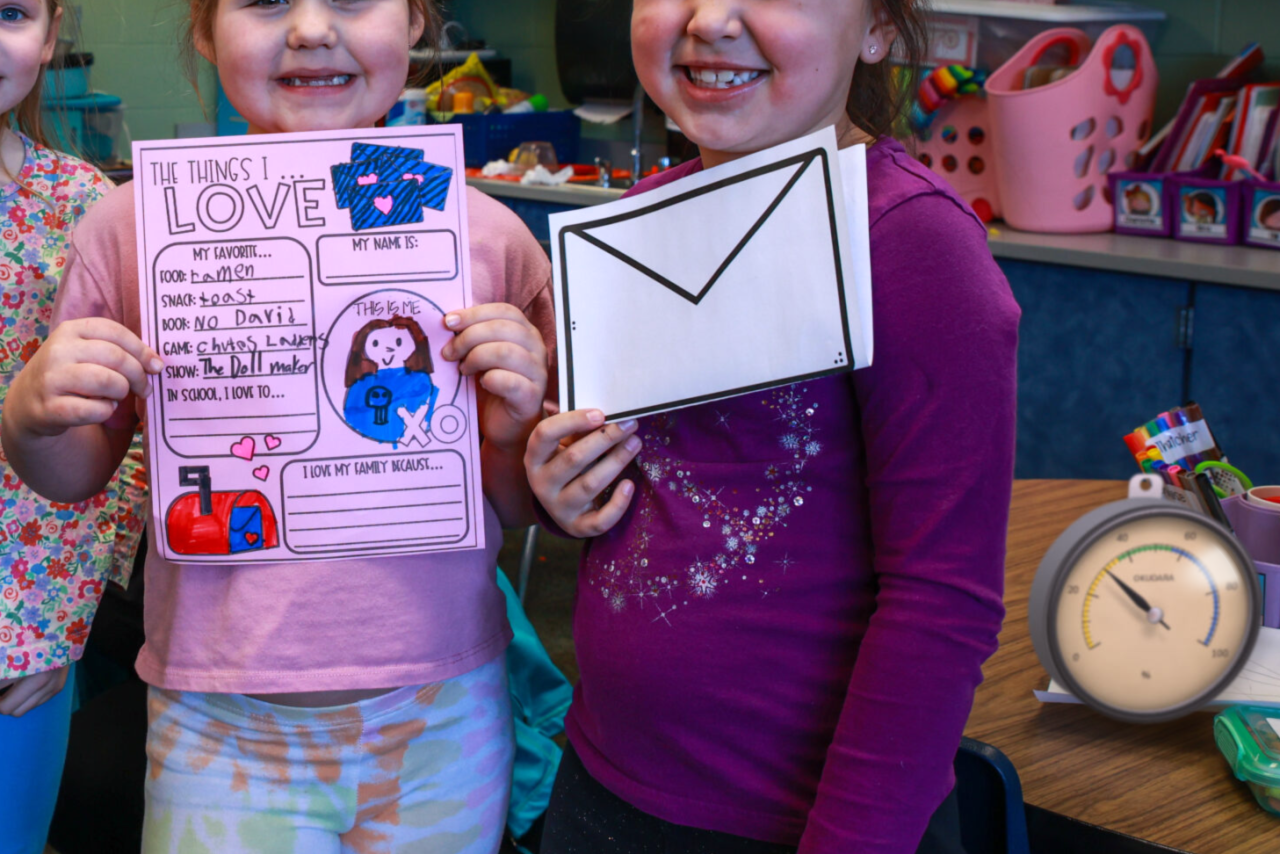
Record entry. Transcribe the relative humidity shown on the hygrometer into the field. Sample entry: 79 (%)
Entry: 30 (%)
